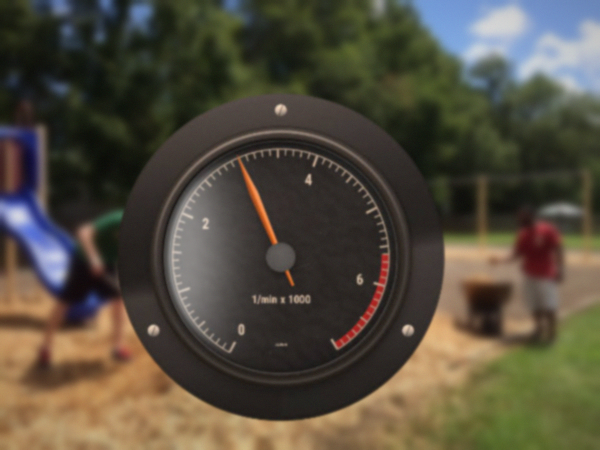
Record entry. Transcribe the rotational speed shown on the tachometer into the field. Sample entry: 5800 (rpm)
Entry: 3000 (rpm)
